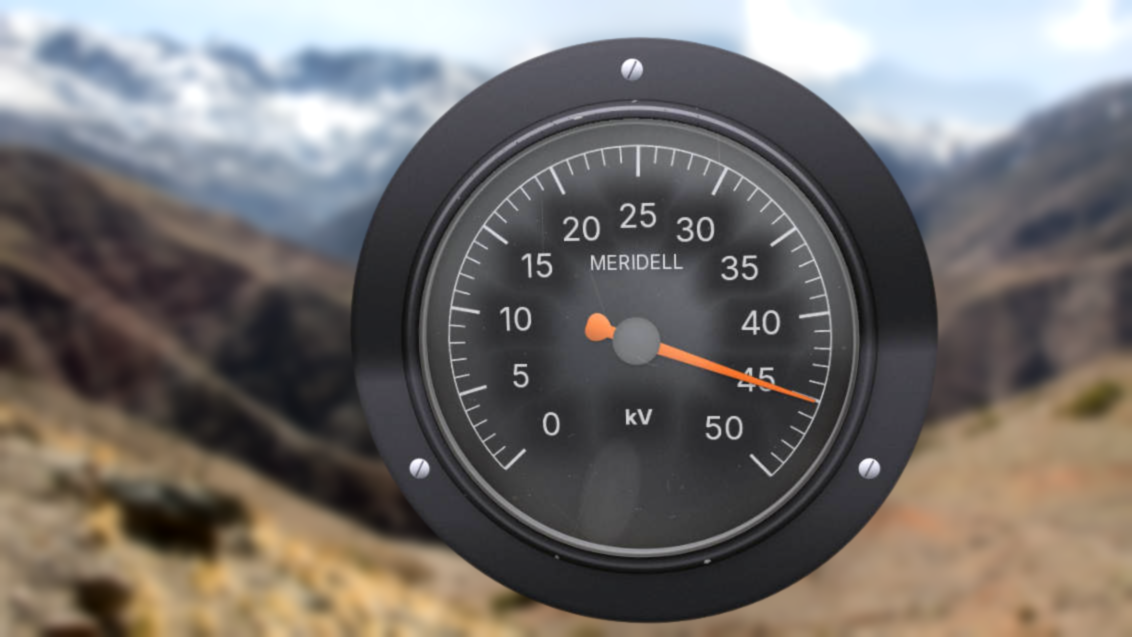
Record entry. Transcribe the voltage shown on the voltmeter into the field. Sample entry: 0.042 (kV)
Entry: 45 (kV)
